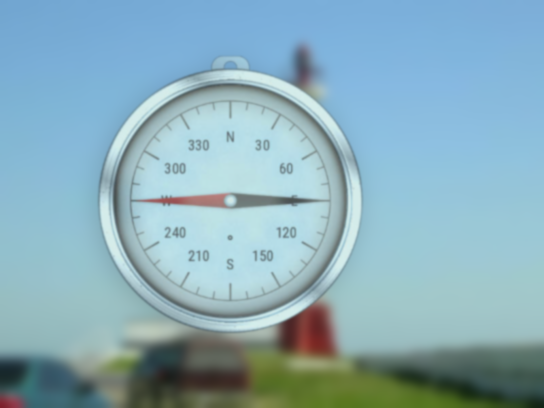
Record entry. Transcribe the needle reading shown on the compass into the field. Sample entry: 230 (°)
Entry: 270 (°)
